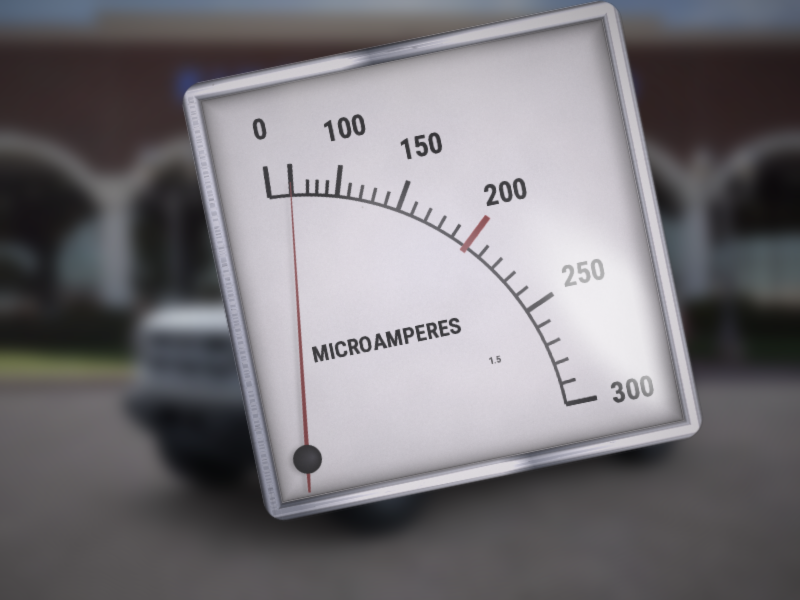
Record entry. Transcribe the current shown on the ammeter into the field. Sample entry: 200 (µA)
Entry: 50 (µA)
